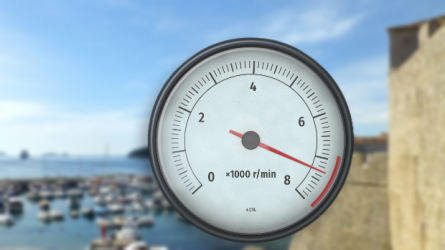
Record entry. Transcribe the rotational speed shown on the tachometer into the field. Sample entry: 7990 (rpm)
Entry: 7300 (rpm)
